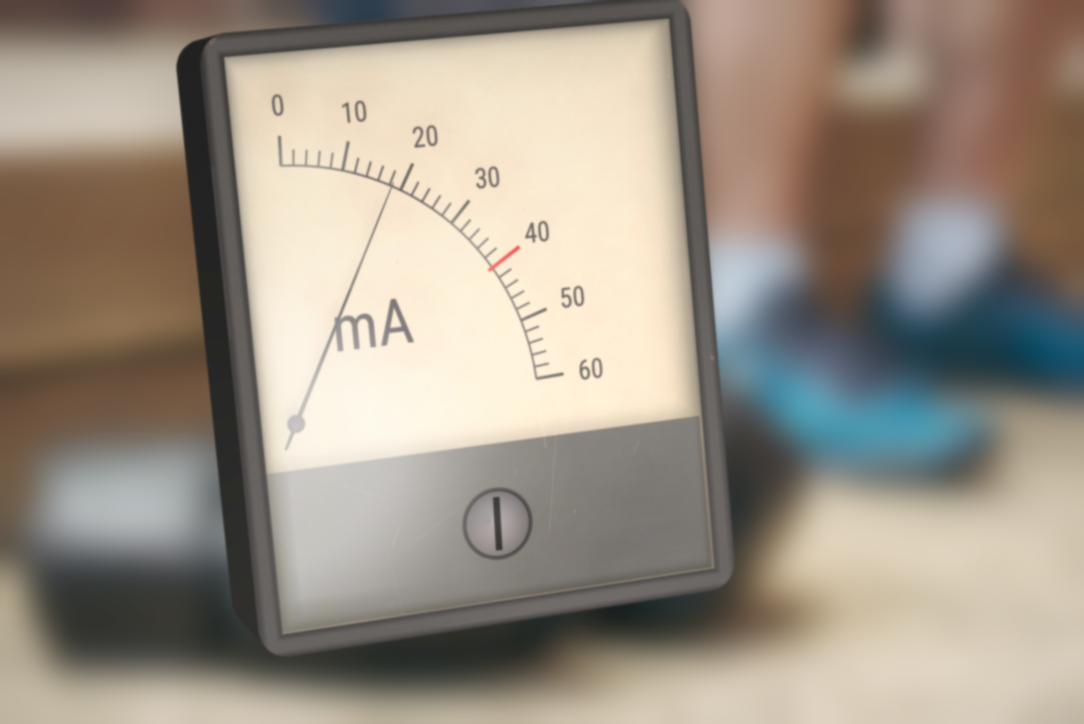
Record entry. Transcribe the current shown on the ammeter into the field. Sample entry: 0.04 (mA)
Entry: 18 (mA)
